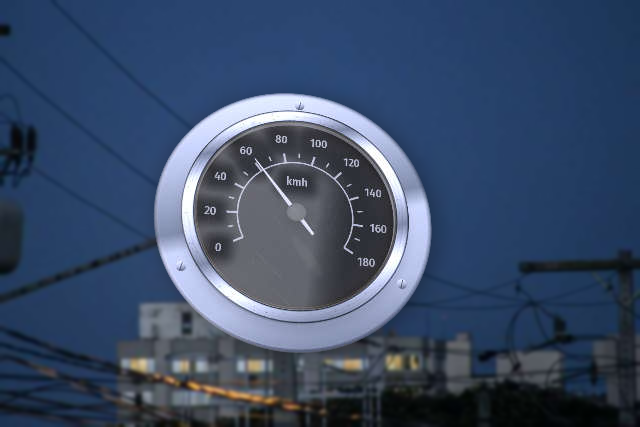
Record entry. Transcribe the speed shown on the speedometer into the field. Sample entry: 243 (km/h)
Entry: 60 (km/h)
